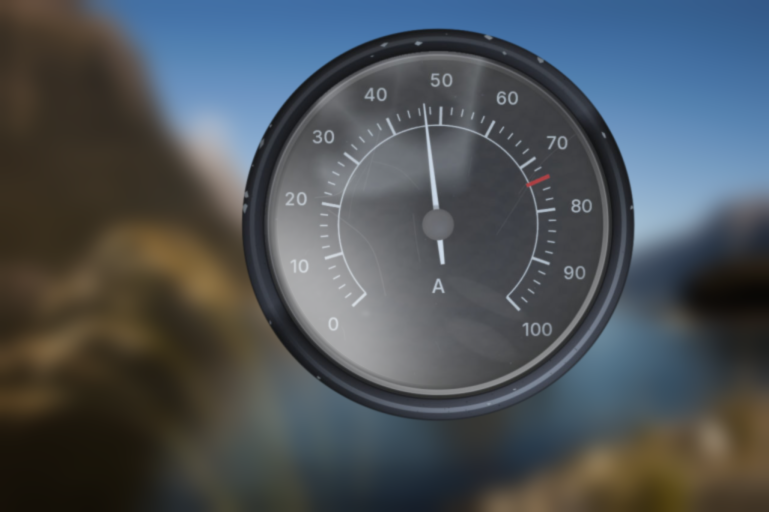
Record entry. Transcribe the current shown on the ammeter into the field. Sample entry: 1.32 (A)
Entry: 47 (A)
